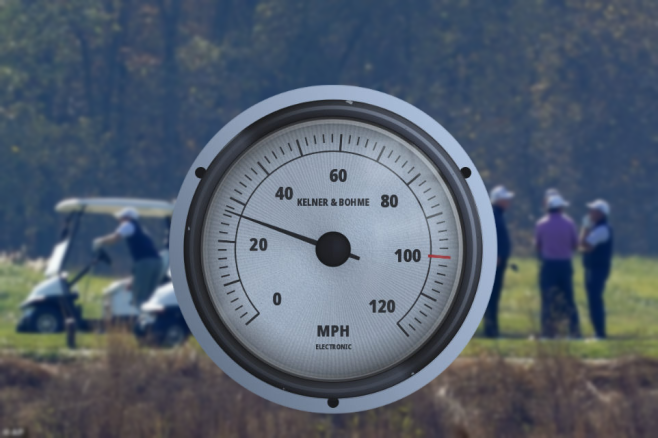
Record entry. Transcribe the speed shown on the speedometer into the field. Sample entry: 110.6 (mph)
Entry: 27 (mph)
